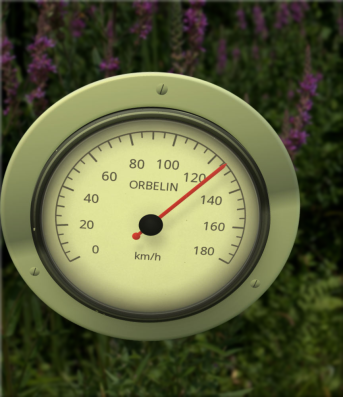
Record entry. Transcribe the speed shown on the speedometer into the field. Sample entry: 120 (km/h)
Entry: 125 (km/h)
